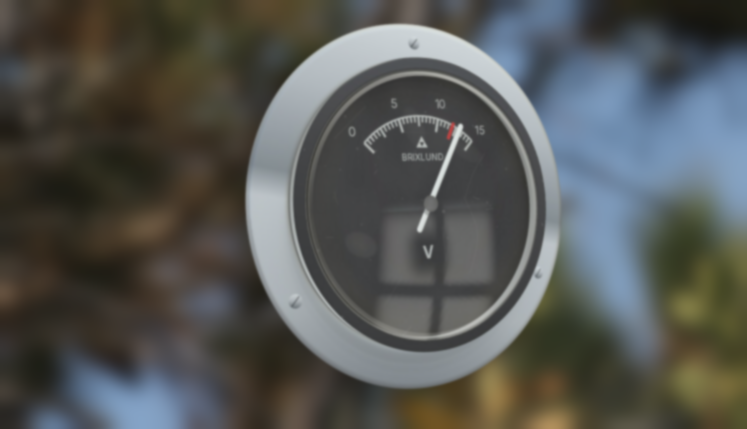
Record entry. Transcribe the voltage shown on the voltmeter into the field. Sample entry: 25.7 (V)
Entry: 12.5 (V)
